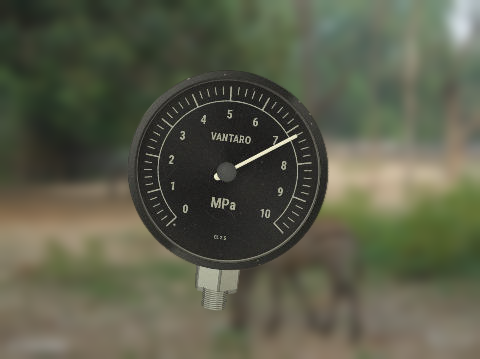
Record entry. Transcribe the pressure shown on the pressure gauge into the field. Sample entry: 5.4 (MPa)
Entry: 7.2 (MPa)
